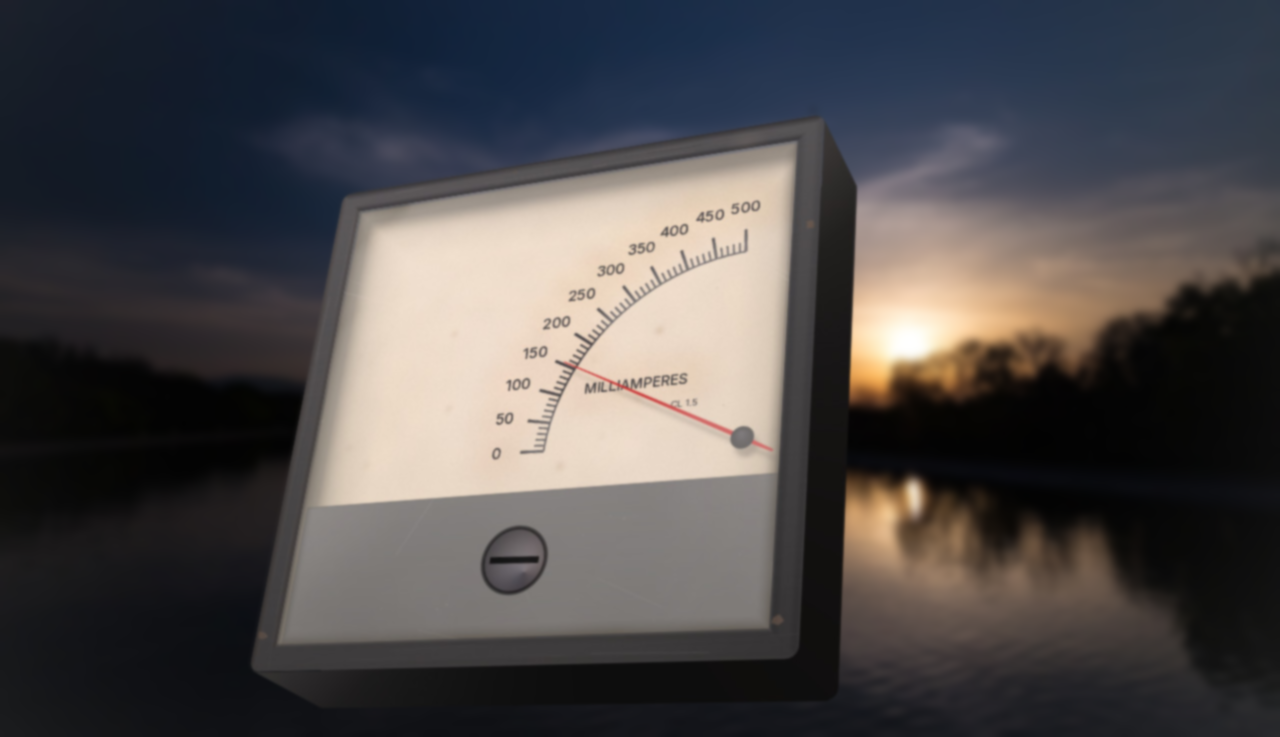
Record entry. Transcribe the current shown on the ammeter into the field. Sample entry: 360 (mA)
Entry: 150 (mA)
